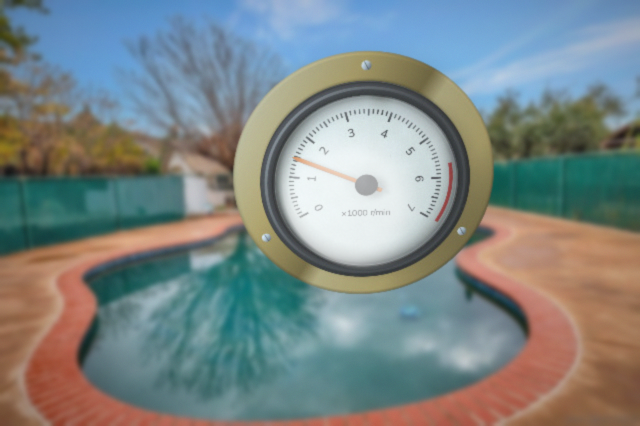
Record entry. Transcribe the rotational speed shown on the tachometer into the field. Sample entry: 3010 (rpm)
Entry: 1500 (rpm)
